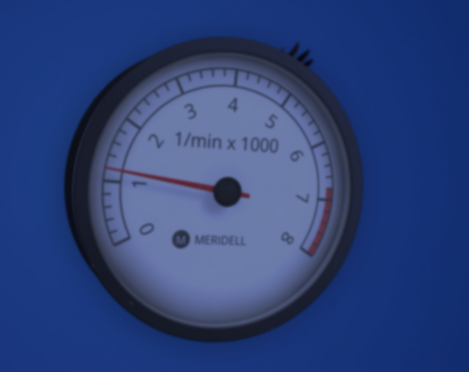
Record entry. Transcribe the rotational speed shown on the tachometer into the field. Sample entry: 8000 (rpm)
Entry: 1200 (rpm)
